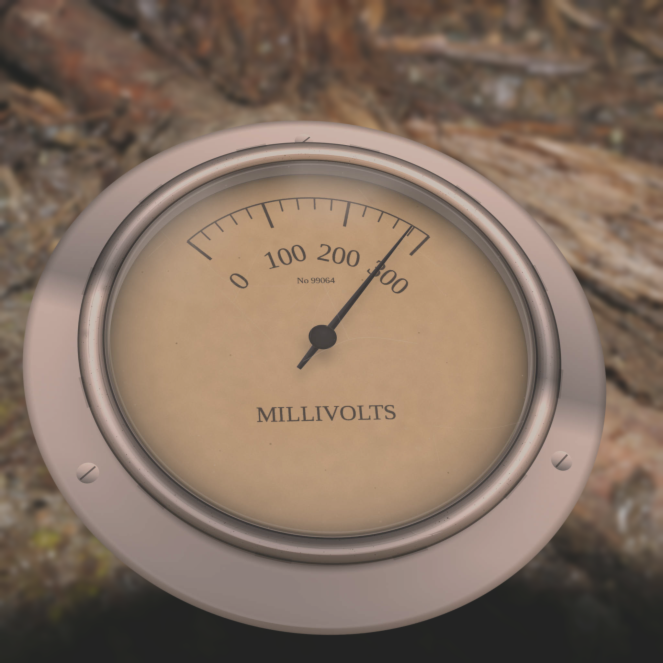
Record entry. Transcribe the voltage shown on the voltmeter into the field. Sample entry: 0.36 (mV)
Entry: 280 (mV)
